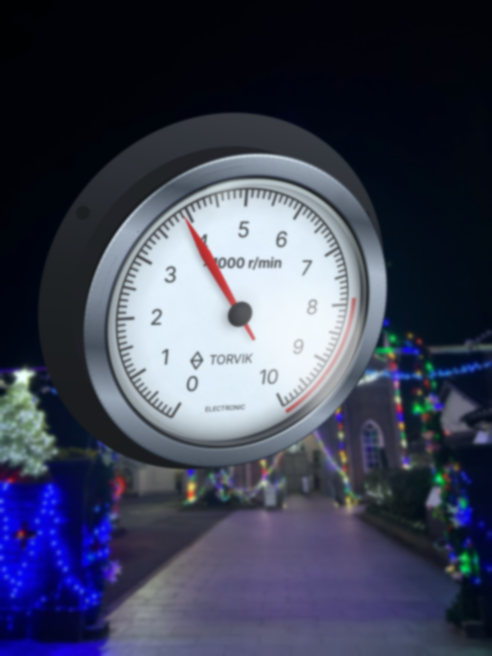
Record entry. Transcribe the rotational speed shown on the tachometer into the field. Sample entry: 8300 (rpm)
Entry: 3900 (rpm)
